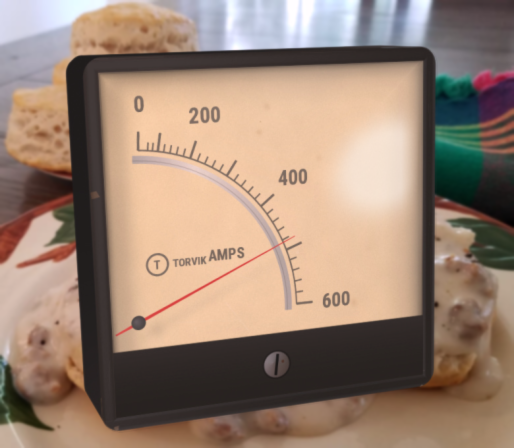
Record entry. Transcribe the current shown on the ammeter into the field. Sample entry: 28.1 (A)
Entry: 480 (A)
